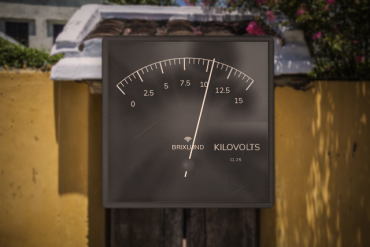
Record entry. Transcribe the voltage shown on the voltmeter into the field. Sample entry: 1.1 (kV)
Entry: 10.5 (kV)
